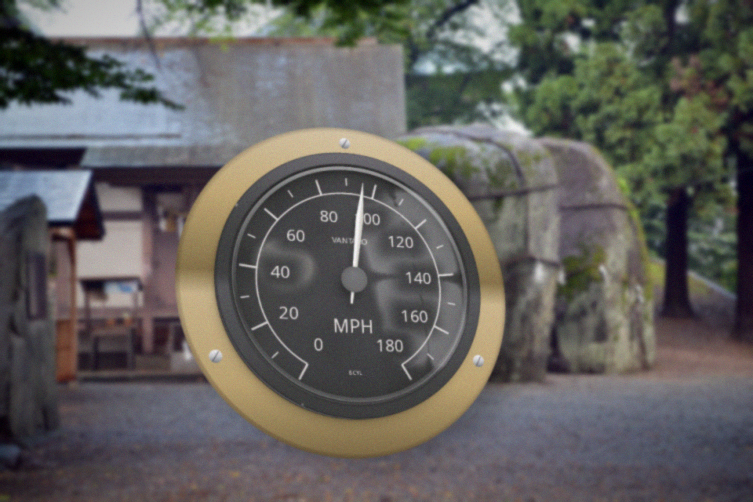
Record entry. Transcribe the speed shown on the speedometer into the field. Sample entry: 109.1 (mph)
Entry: 95 (mph)
